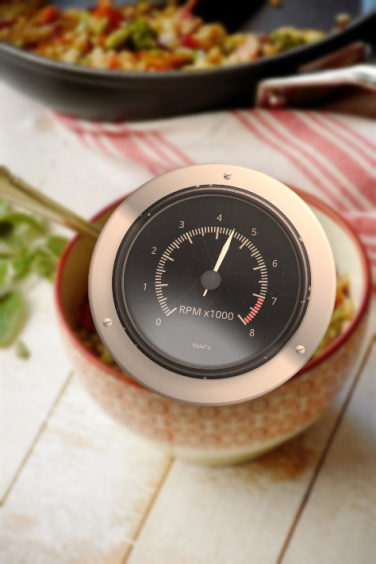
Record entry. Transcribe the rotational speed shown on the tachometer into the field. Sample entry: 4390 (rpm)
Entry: 4500 (rpm)
